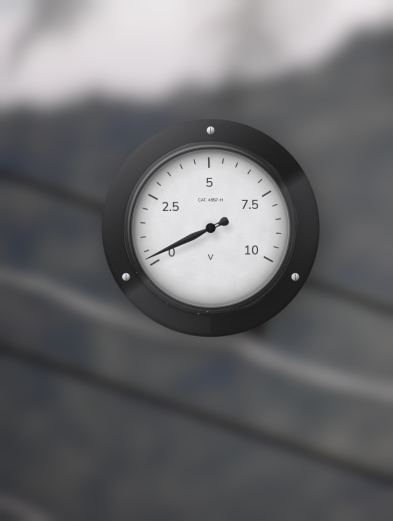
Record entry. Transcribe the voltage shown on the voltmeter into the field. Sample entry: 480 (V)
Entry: 0.25 (V)
